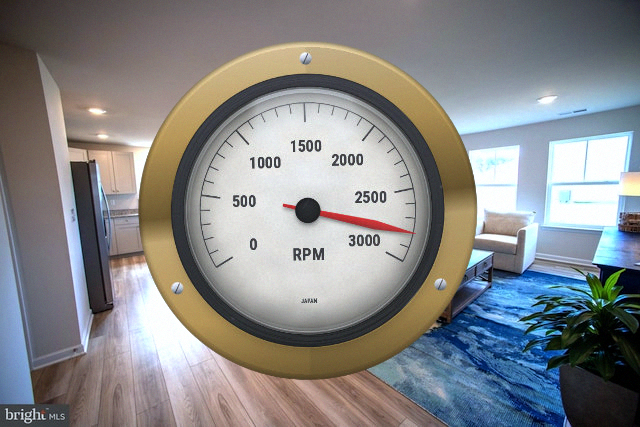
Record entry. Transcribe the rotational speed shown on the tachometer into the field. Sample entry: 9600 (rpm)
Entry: 2800 (rpm)
